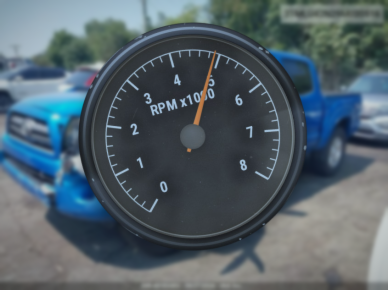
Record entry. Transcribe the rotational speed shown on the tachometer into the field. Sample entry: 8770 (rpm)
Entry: 4900 (rpm)
